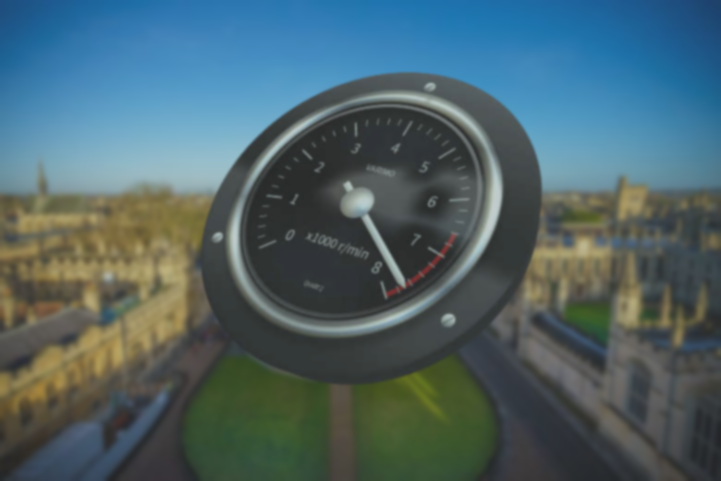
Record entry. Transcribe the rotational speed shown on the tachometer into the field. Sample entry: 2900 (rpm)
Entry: 7700 (rpm)
